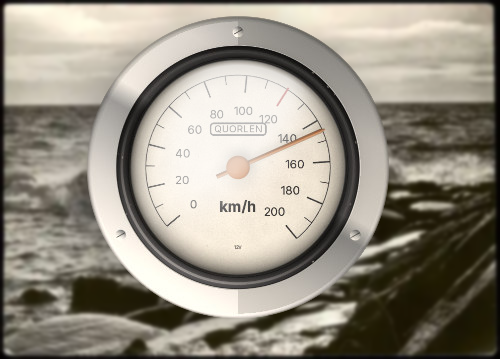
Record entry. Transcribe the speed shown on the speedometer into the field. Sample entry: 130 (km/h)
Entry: 145 (km/h)
